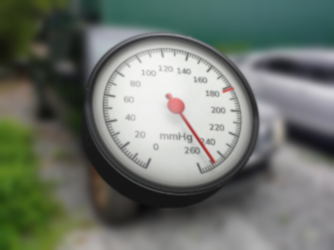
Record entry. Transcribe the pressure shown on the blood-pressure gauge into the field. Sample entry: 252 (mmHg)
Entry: 250 (mmHg)
